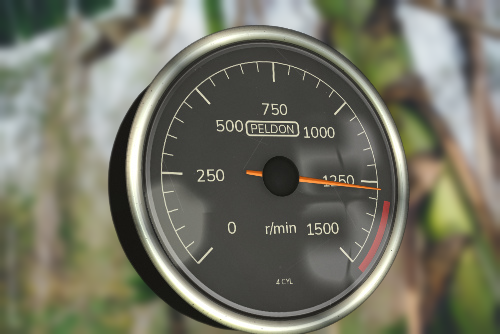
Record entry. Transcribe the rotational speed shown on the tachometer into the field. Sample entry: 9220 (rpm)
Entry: 1275 (rpm)
